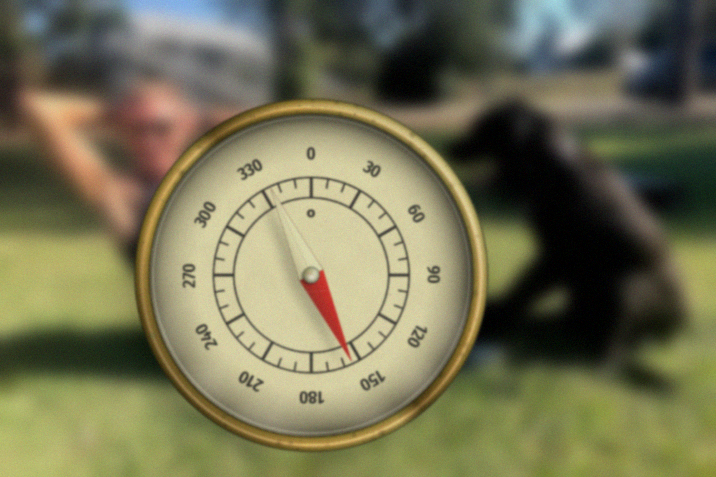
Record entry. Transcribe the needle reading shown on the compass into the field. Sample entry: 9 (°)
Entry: 155 (°)
